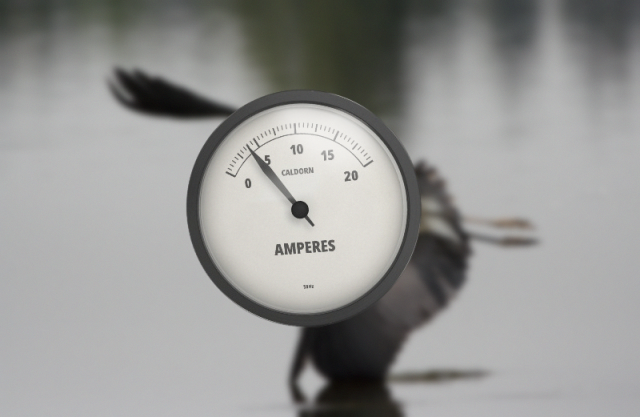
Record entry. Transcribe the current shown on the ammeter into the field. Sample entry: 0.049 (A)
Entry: 4 (A)
